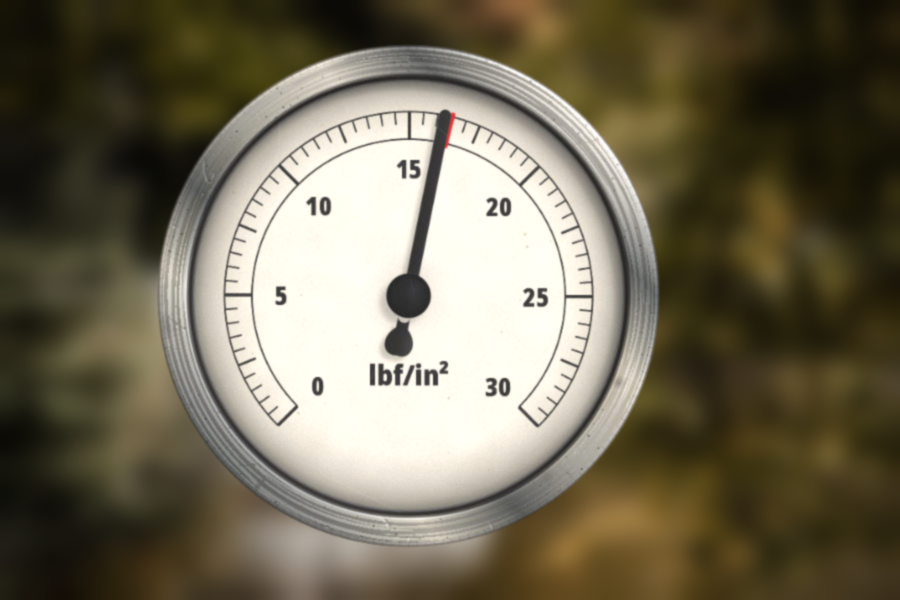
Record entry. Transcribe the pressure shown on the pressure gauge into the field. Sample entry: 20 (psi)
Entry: 16.25 (psi)
